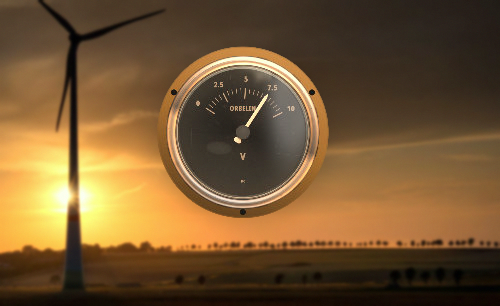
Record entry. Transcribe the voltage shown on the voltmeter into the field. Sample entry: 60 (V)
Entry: 7.5 (V)
